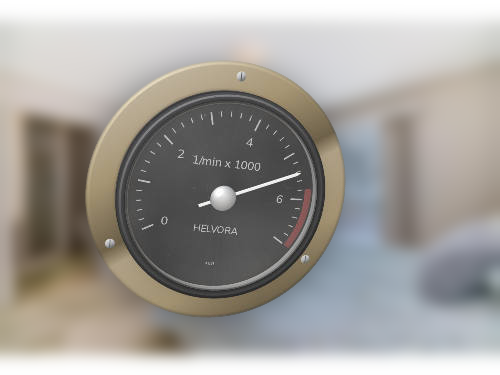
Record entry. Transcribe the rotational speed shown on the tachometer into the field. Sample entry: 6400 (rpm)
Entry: 5400 (rpm)
